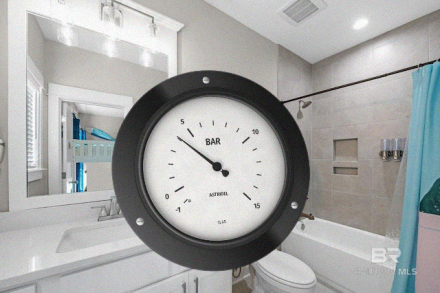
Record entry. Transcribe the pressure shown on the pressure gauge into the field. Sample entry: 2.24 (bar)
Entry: 4 (bar)
